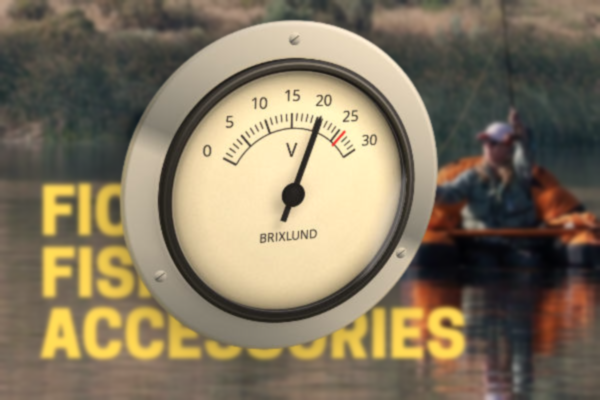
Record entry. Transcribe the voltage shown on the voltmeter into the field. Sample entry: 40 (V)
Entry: 20 (V)
